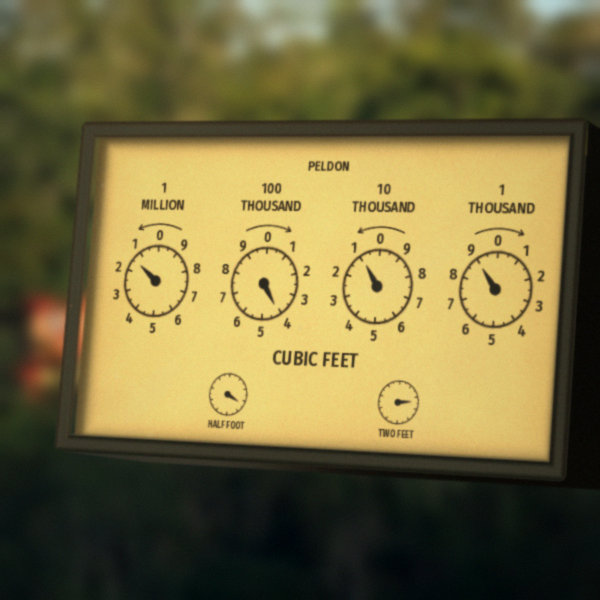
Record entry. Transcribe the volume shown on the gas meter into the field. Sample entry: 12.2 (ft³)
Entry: 140900 (ft³)
